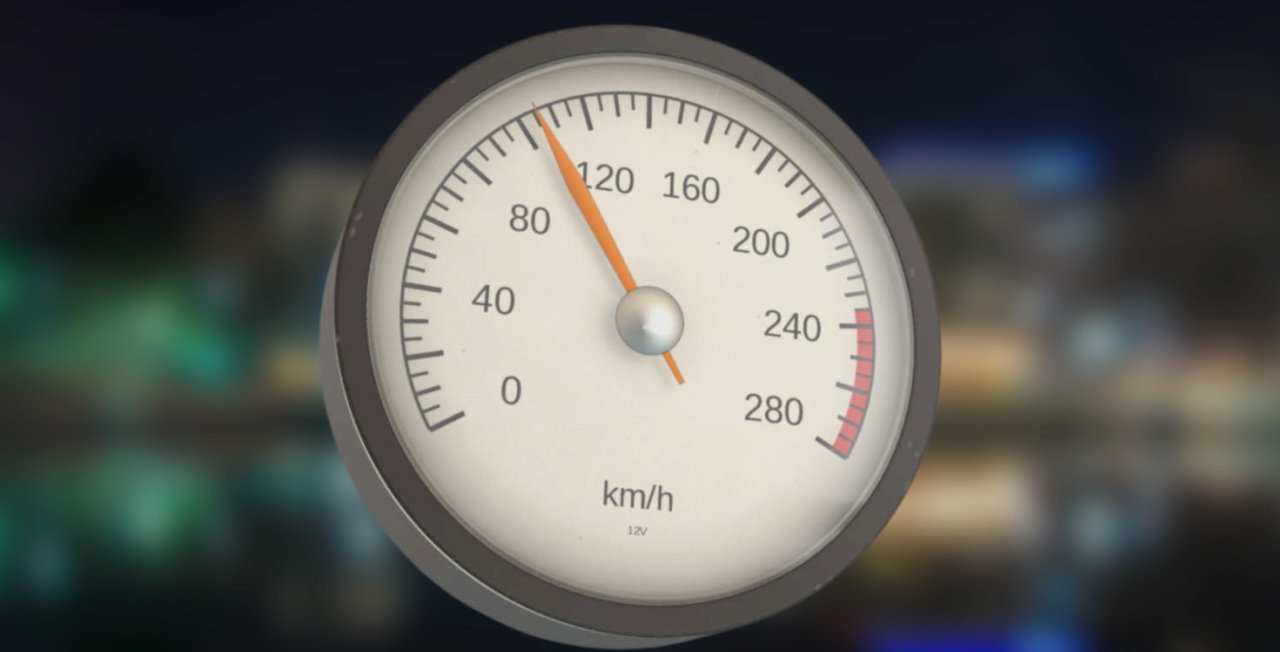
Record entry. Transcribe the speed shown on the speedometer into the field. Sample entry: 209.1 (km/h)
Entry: 105 (km/h)
